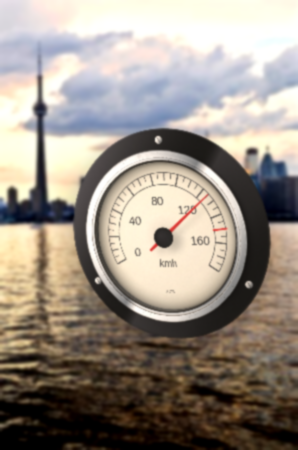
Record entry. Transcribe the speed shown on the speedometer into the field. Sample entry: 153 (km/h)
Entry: 125 (km/h)
